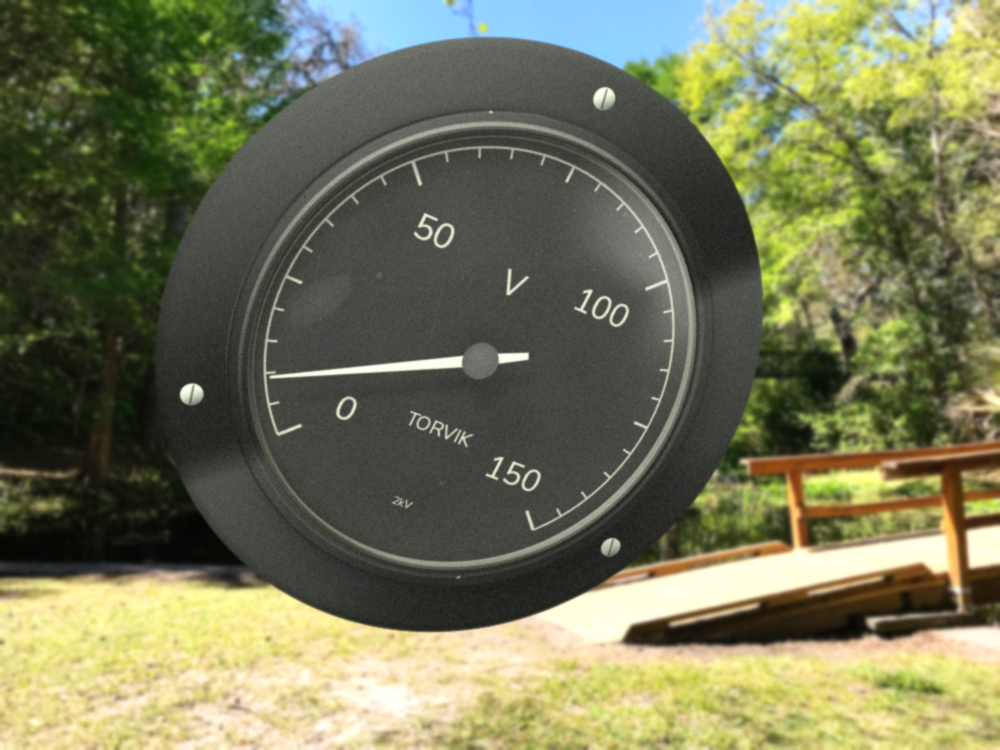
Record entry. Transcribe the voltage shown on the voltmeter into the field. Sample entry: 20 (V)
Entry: 10 (V)
